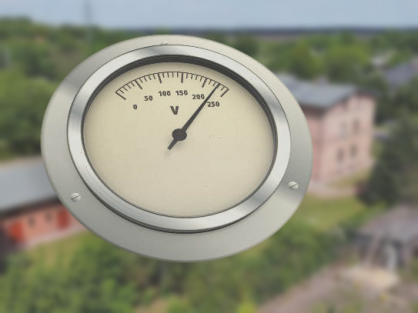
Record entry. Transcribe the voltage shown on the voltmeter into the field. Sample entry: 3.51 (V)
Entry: 230 (V)
